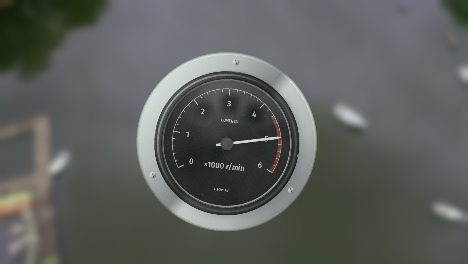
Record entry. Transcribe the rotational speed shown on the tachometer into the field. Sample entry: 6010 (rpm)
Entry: 5000 (rpm)
